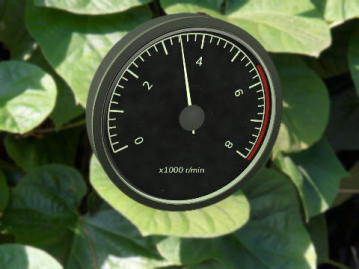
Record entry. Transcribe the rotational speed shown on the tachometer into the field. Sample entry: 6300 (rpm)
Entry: 3400 (rpm)
